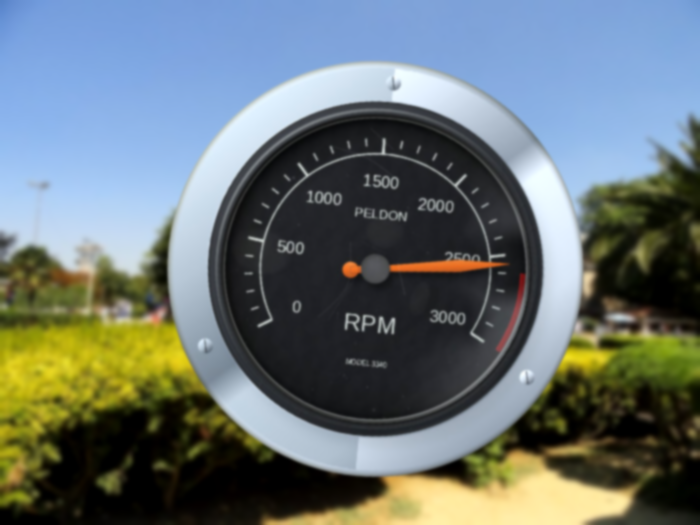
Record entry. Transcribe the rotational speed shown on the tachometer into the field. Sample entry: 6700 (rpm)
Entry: 2550 (rpm)
